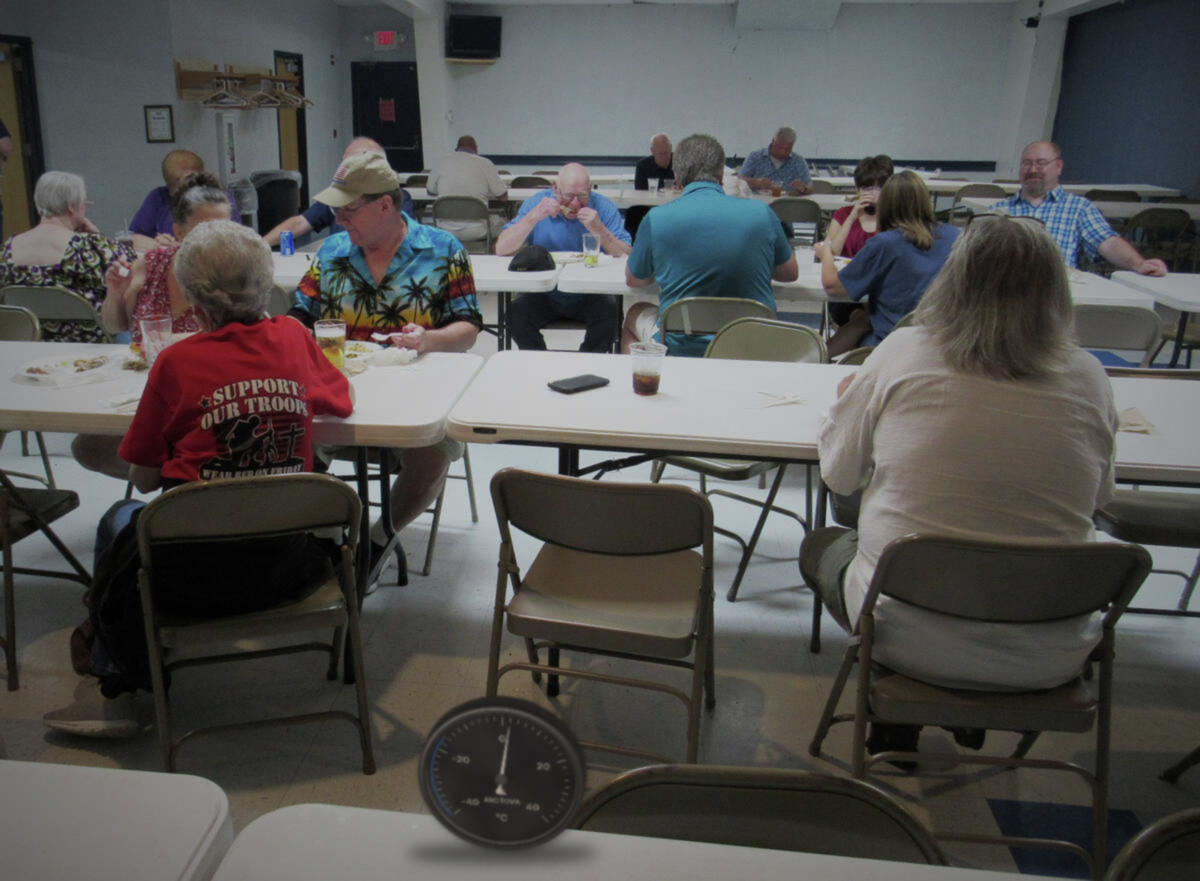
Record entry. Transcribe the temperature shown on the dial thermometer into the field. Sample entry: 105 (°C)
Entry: 2 (°C)
